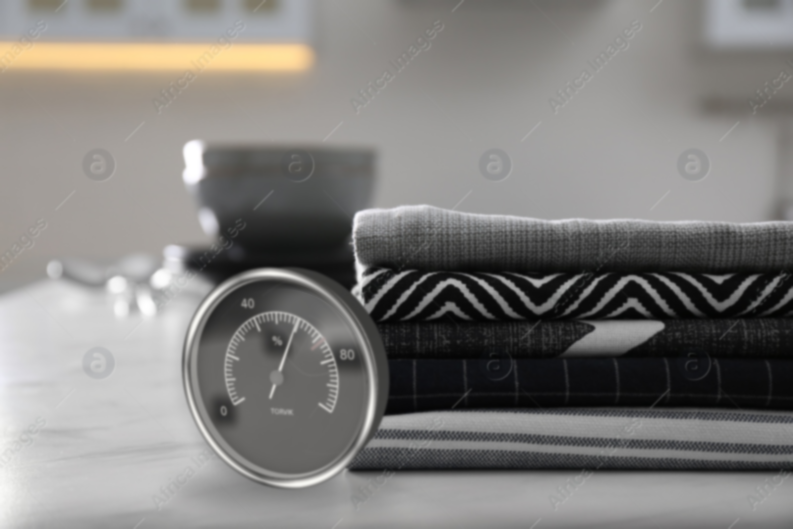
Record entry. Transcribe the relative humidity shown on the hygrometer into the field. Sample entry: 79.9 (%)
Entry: 60 (%)
